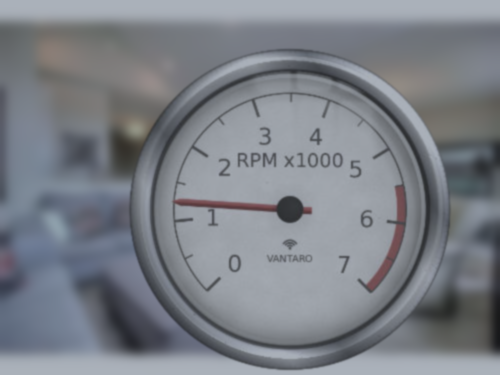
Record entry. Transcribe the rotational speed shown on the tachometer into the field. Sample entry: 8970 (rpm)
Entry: 1250 (rpm)
